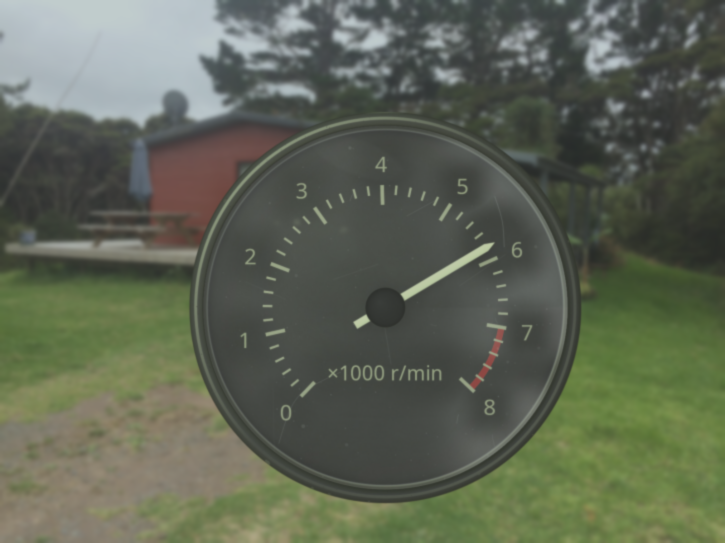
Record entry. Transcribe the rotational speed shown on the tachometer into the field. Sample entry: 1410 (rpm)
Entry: 5800 (rpm)
